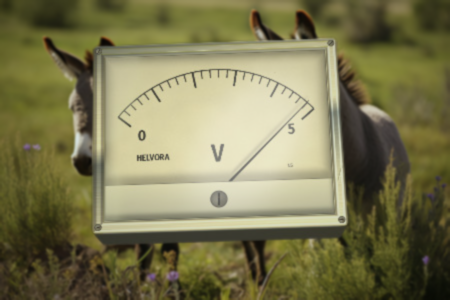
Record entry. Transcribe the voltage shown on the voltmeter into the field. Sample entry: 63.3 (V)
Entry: 4.8 (V)
